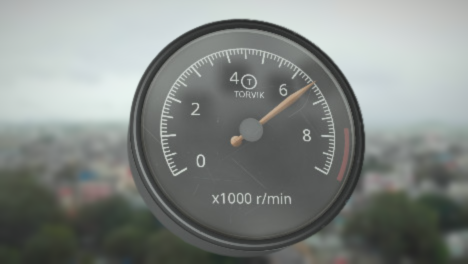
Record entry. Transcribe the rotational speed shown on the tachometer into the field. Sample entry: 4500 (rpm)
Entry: 6500 (rpm)
